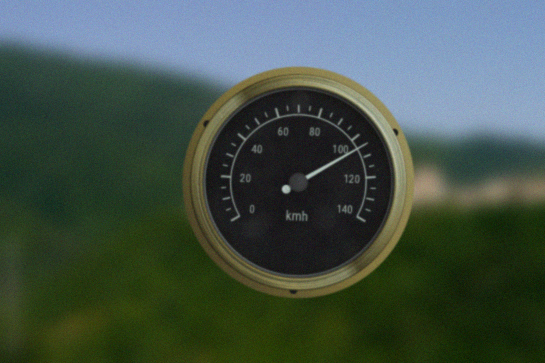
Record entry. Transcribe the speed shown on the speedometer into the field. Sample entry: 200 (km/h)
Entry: 105 (km/h)
